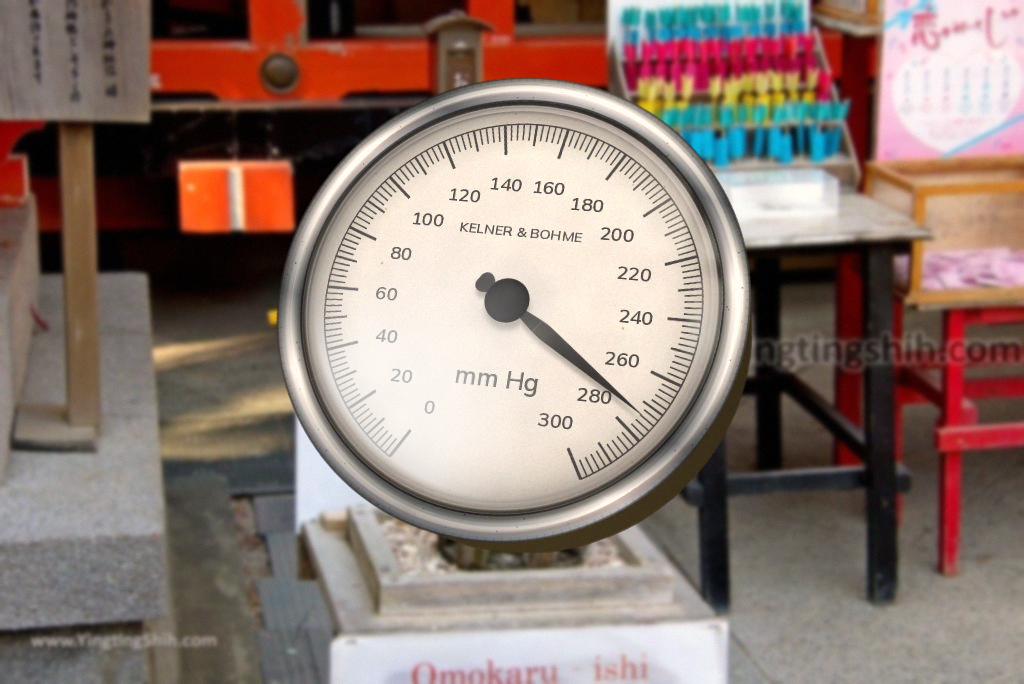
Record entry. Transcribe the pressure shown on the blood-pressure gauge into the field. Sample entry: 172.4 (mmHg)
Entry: 274 (mmHg)
